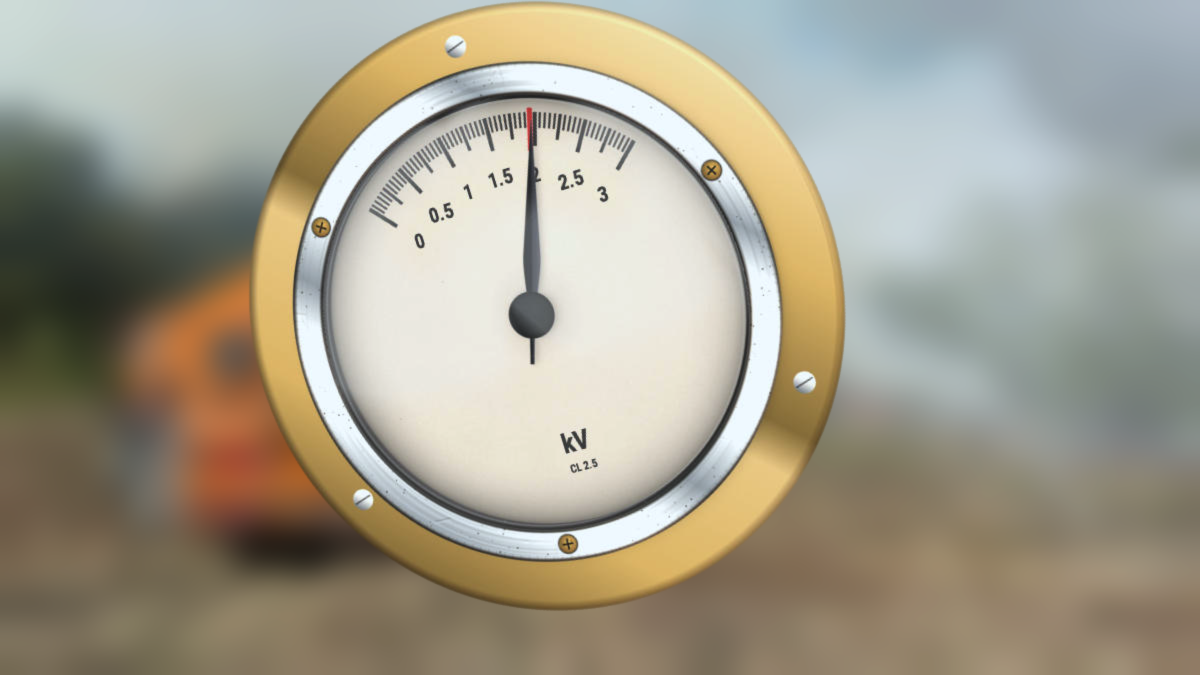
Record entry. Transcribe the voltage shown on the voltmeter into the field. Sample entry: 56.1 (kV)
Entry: 2 (kV)
